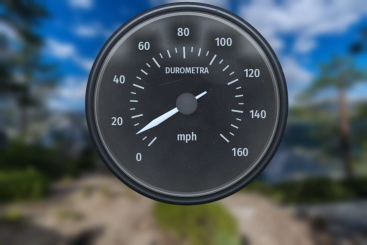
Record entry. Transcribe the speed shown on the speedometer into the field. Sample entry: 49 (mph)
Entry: 10 (mph)
